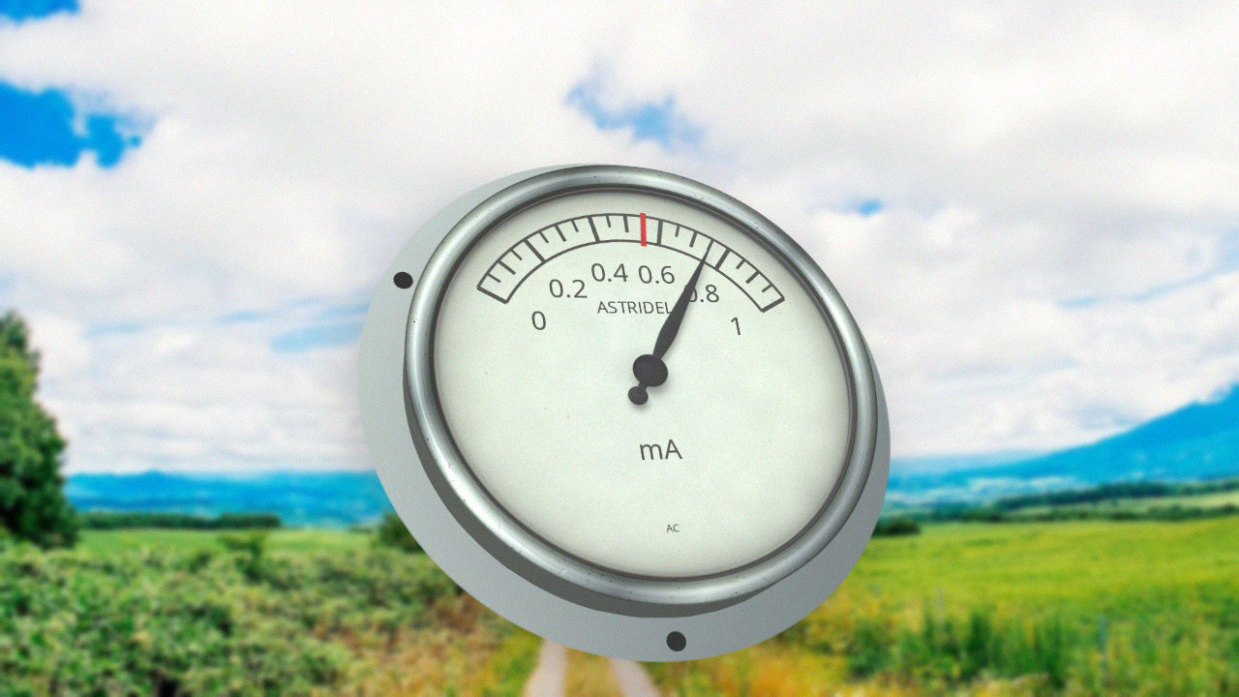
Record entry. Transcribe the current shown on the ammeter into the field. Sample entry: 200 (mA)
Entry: 0.75 (mA)
